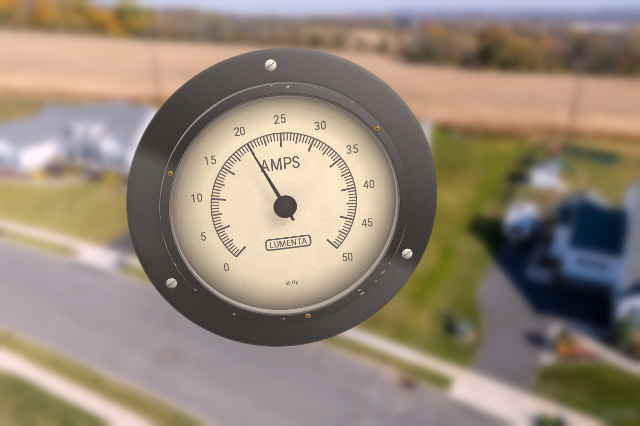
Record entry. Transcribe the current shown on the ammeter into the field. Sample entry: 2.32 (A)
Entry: 20 (A)
